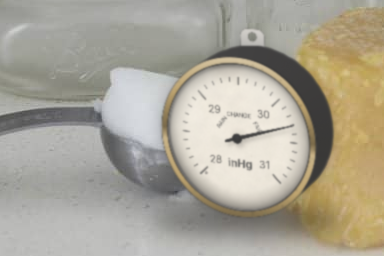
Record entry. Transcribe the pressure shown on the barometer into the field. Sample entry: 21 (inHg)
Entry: 30.3 (inHg)
